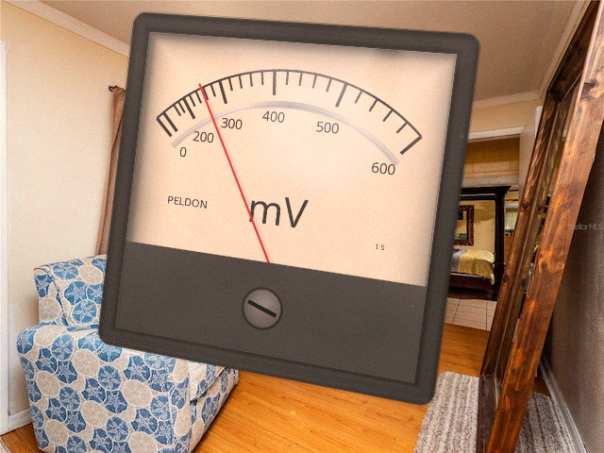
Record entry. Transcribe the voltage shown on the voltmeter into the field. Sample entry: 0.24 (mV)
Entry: 260 (mV)
